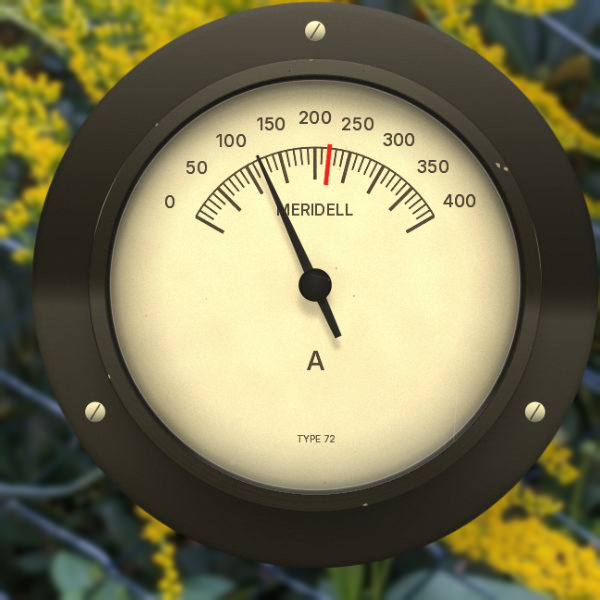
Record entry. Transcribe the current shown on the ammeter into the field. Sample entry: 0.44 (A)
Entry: 120 (A)
